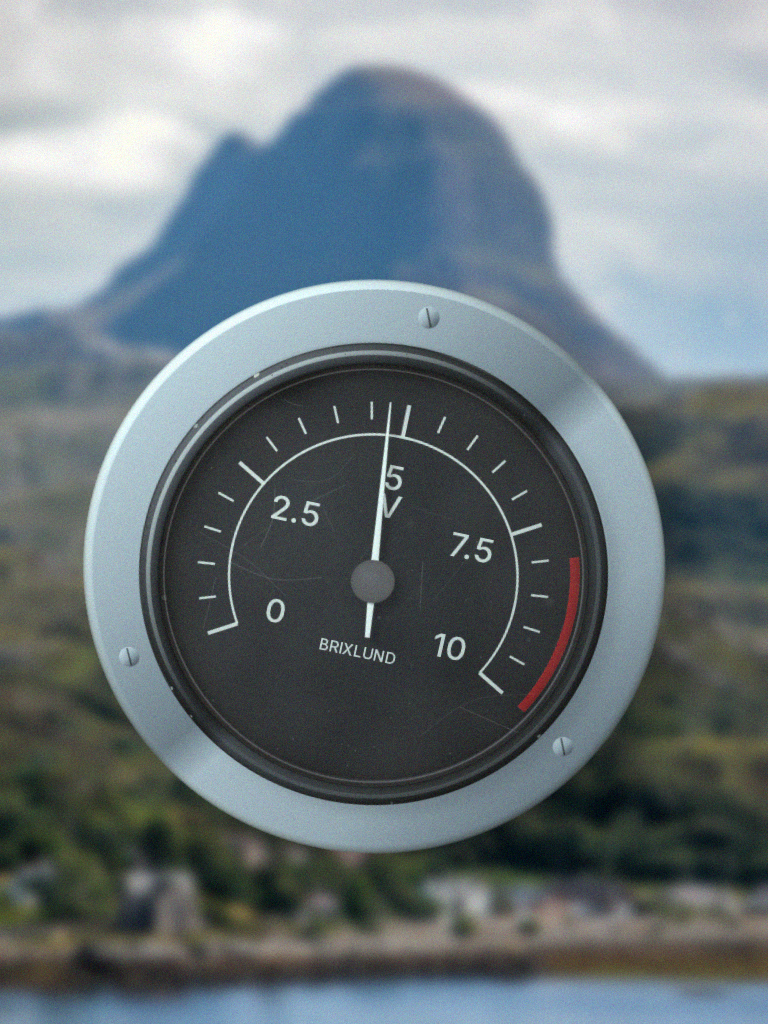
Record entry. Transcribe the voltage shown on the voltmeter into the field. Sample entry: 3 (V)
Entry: 4.75 (V)
